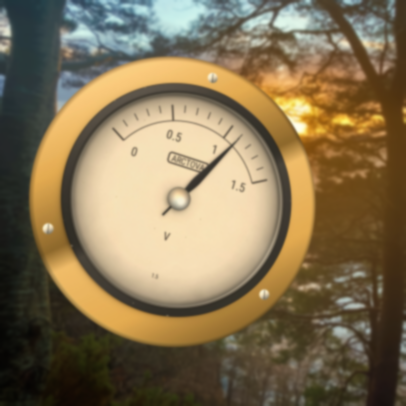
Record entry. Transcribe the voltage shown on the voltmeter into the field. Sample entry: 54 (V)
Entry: 1.1 (V)
